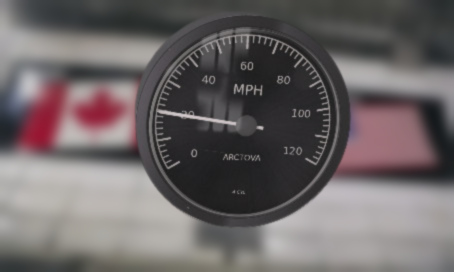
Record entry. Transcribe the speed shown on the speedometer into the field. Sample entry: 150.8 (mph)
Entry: 20 (mph)
